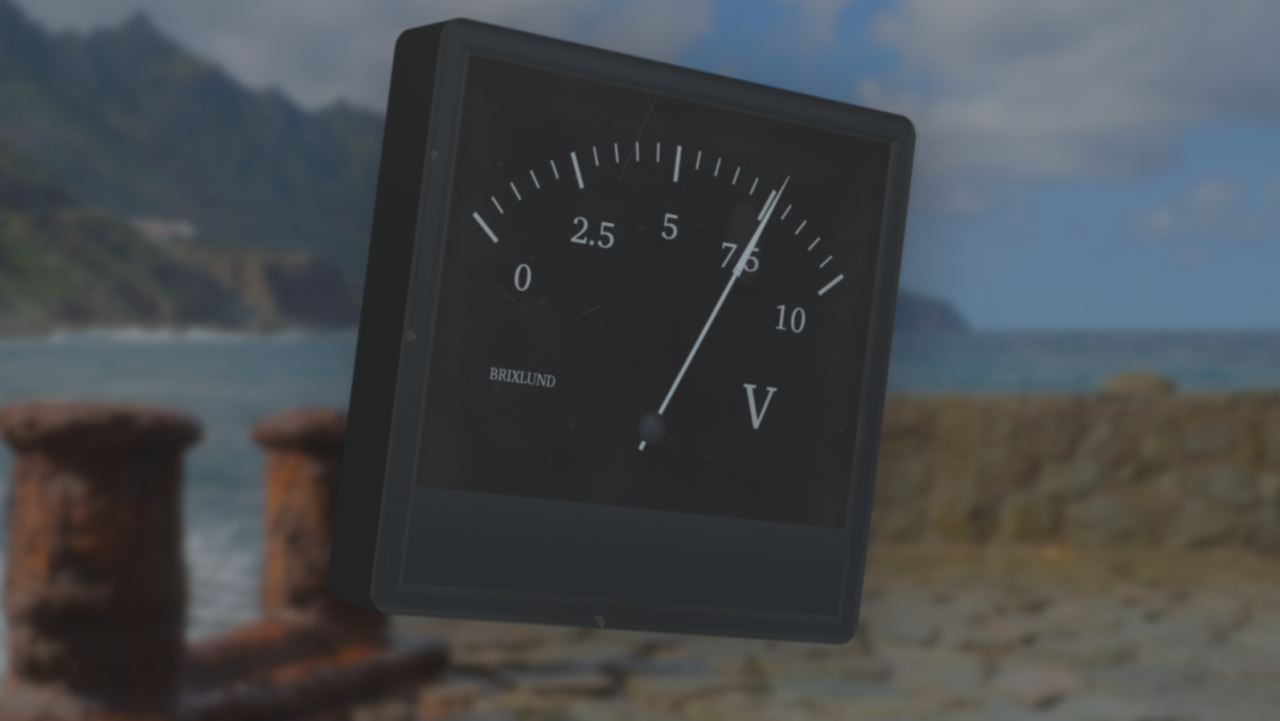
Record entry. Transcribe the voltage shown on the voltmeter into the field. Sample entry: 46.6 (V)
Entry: 7.5 (V)
